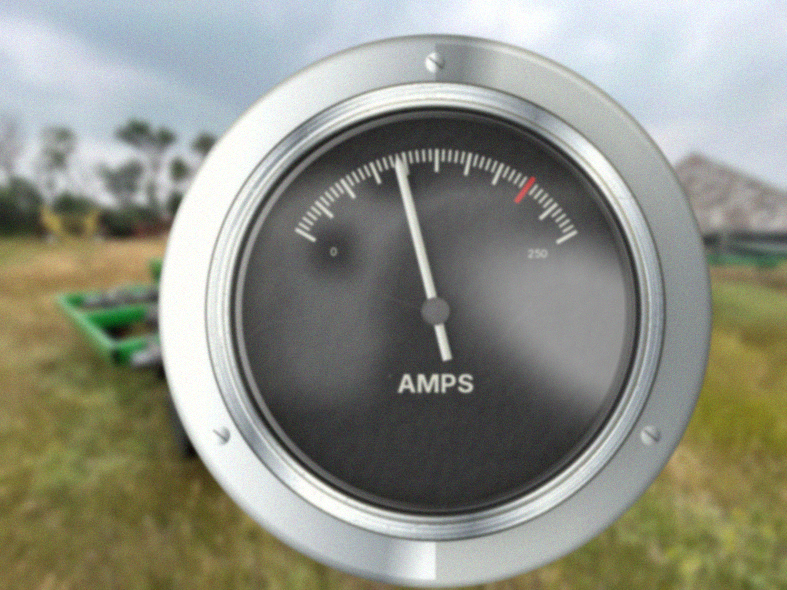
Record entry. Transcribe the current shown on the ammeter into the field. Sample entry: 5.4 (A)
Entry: 95 (A)
